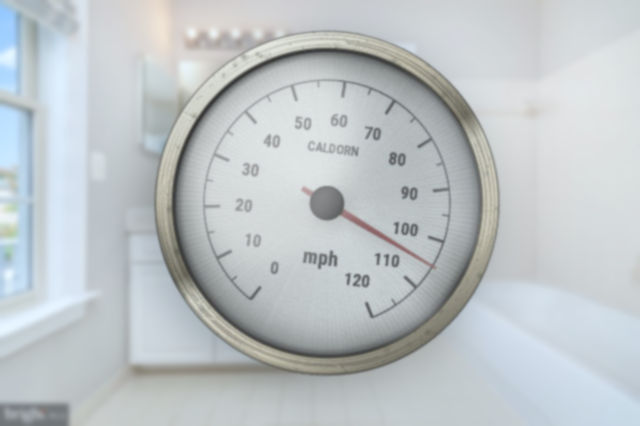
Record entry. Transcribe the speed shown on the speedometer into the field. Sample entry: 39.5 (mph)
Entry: 105 (mph)
